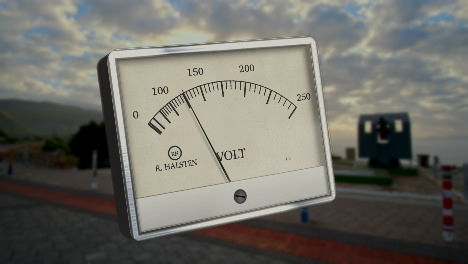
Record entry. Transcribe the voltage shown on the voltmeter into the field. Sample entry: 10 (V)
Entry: 125 (V)
